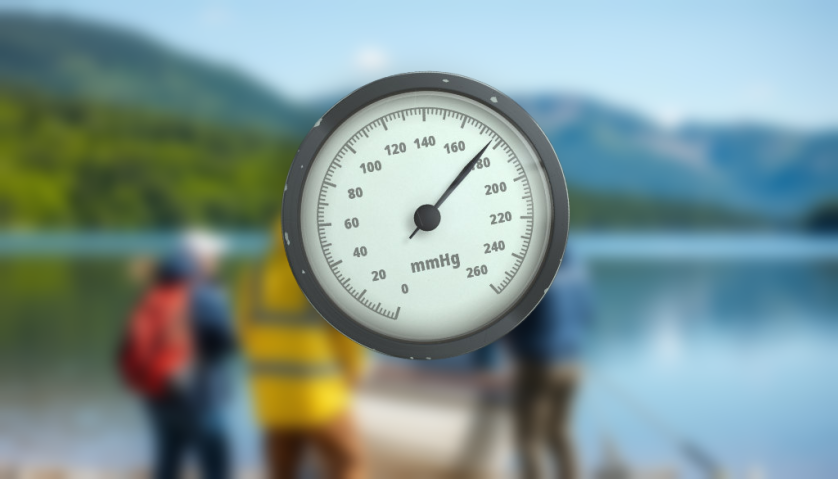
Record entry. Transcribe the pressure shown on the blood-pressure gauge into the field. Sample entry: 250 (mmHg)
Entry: 176 (mmHg)
